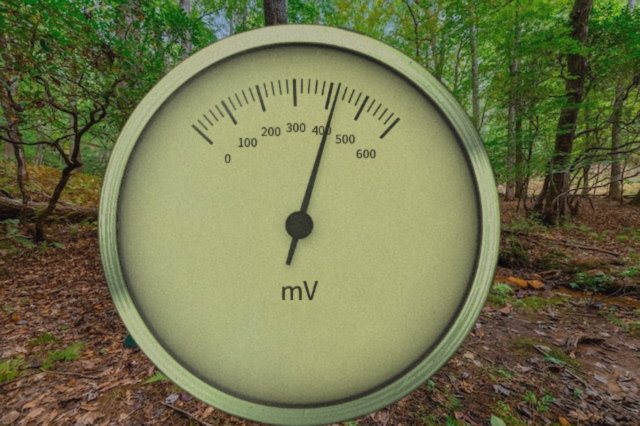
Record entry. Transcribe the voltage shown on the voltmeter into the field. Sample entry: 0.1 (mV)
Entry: 420 (mV)
